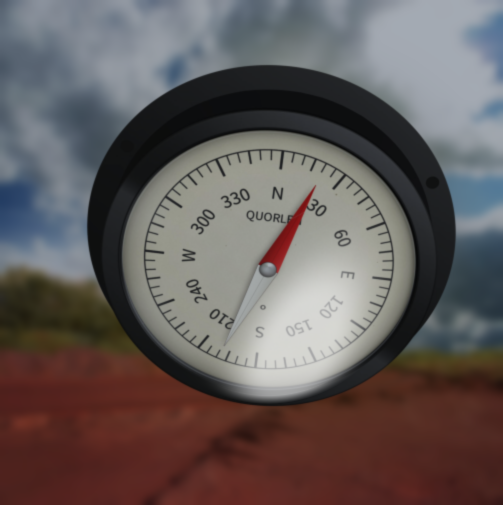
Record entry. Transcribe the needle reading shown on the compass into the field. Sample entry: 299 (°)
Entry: 20 (°)
